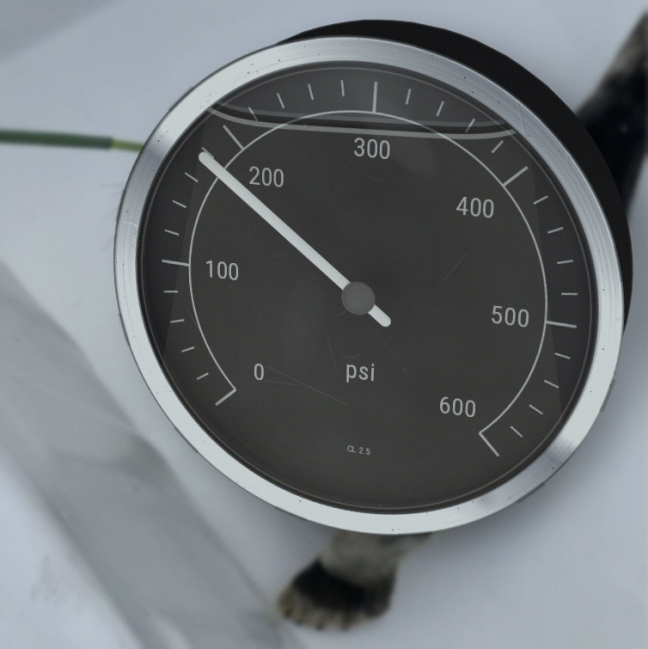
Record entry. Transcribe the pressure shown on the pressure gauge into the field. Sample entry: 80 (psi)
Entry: 180 (psi)
